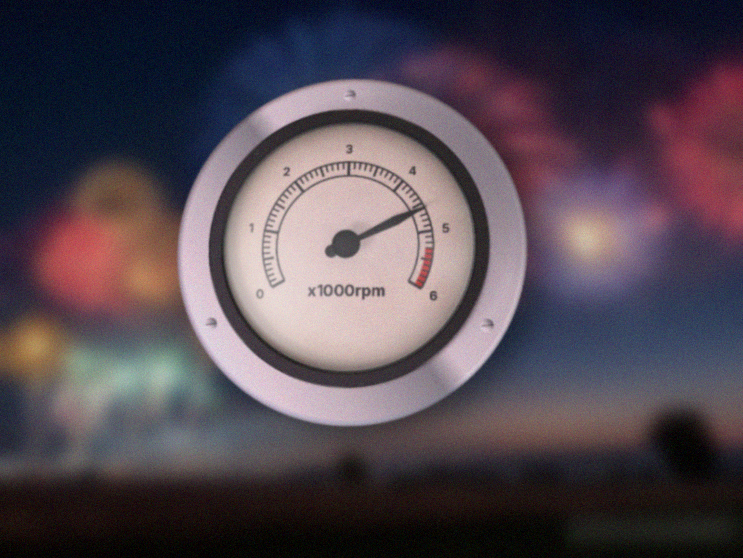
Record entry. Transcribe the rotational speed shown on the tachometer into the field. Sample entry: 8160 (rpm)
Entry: 4600 (rpm)
